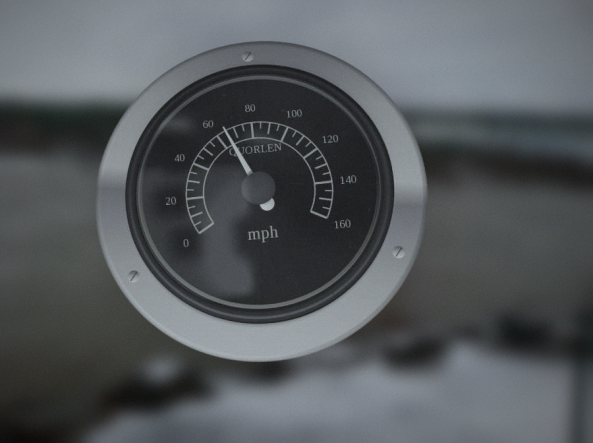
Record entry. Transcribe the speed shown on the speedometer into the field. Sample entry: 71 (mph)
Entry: 65 (mph)
